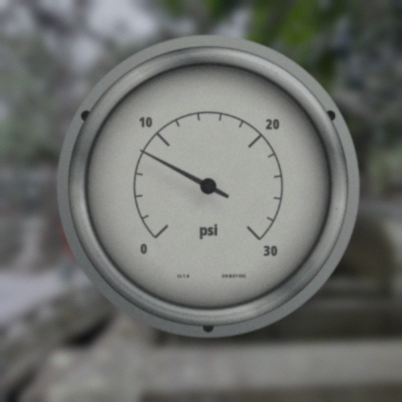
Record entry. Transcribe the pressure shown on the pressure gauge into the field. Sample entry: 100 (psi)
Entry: 8 (psi)
